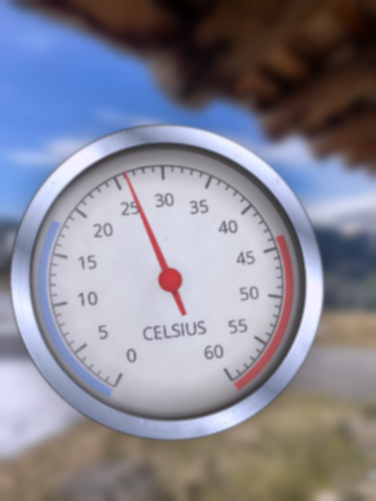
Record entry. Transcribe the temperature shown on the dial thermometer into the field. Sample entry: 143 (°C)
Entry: 26 (°C)
